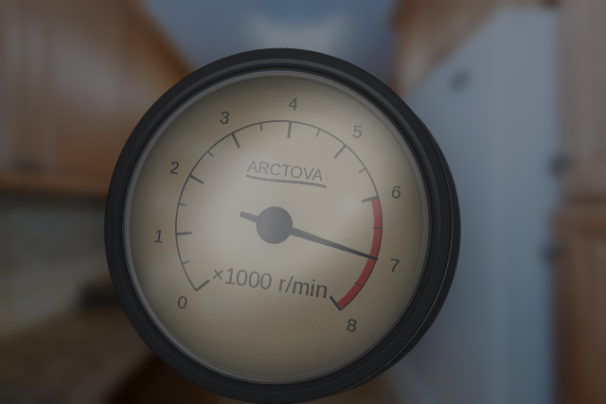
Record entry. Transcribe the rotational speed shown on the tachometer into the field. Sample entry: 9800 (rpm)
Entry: 7000 (rpm)
